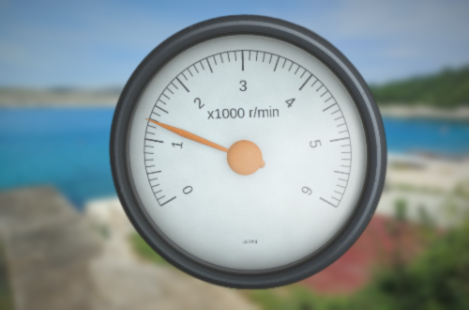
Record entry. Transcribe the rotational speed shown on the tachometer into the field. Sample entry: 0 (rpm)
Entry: 1300 (rpm)
